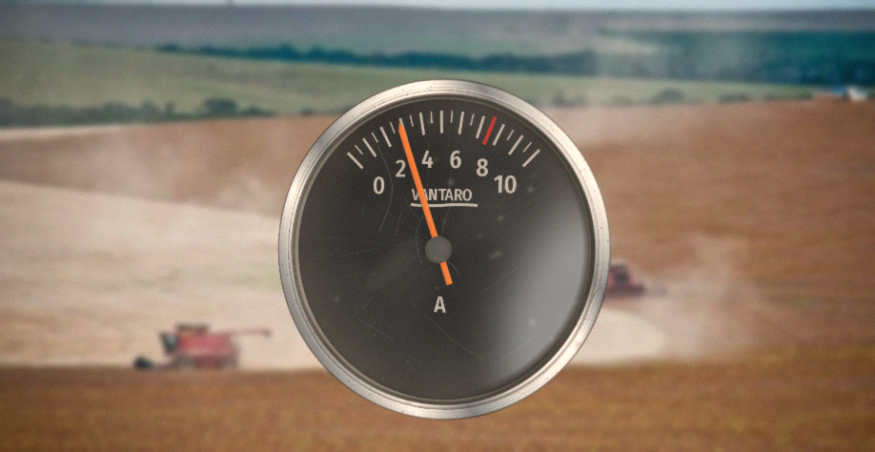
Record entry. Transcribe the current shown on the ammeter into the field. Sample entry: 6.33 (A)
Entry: 3 (A)
